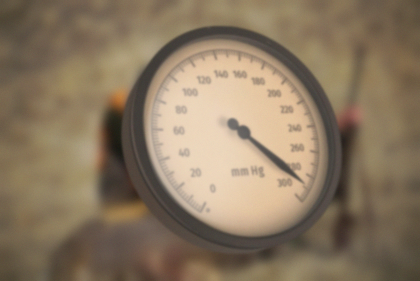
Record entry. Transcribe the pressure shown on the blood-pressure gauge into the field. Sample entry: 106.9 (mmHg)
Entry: 290 (mmHg)
